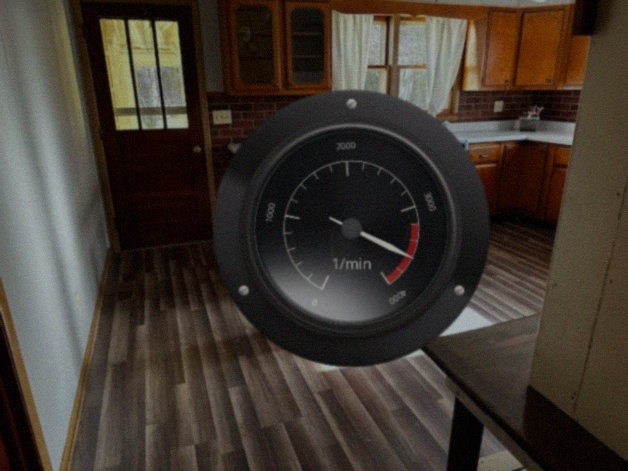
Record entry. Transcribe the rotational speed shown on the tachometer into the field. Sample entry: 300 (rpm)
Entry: 3600 (rpm)
